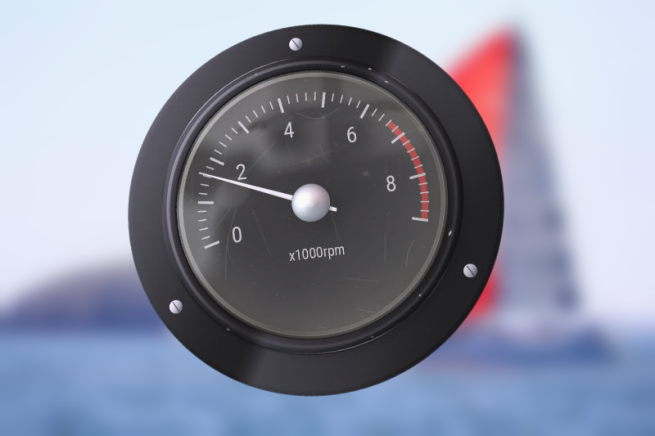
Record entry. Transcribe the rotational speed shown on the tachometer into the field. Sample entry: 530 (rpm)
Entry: 1600 (rpm)
